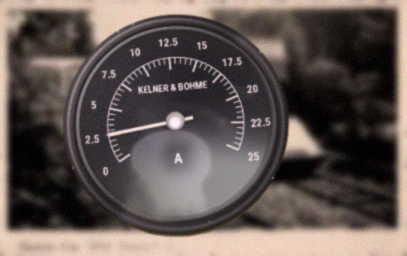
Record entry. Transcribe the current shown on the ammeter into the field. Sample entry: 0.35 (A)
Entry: 2.5 (A)
